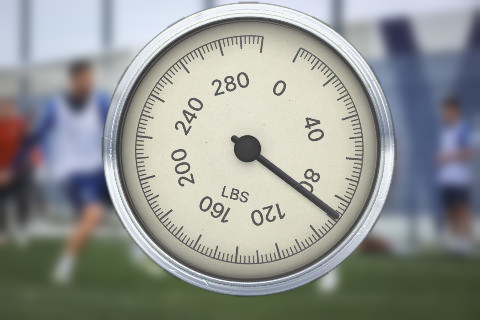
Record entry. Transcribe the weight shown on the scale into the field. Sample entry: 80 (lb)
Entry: 88 (lb)
